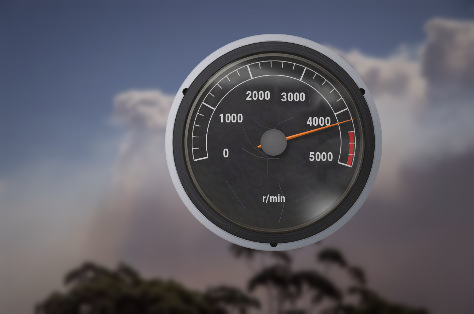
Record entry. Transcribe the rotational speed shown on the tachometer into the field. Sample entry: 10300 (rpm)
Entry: 4200 (rpm)
